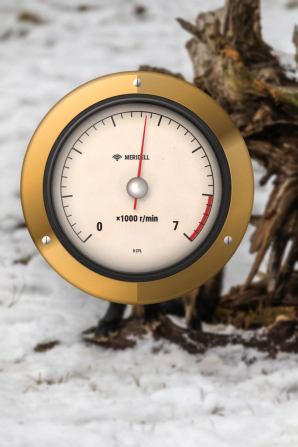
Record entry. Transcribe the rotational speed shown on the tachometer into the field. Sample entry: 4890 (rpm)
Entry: 3700 (rpm)
